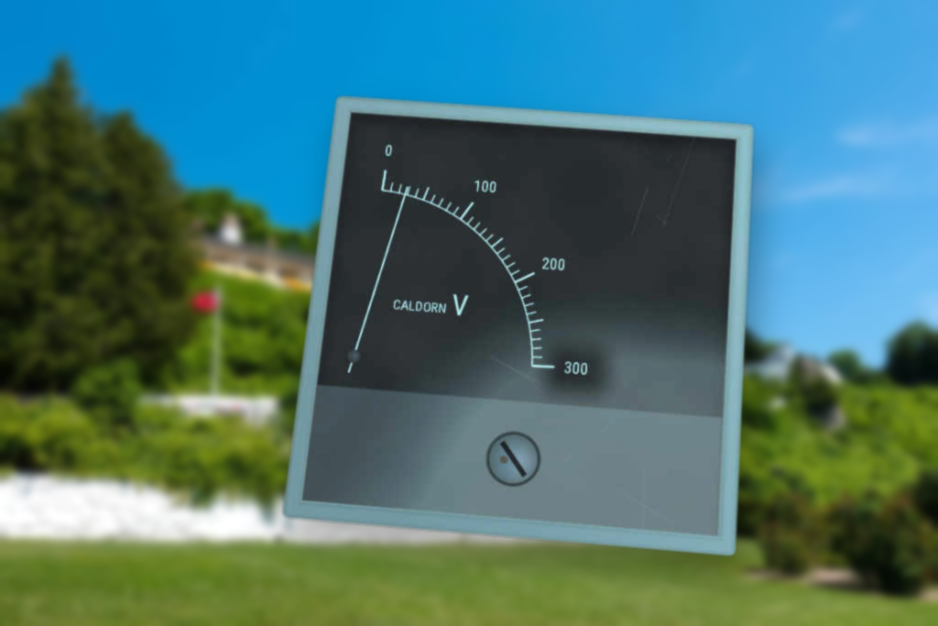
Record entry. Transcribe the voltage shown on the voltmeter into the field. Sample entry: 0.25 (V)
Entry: 30 (V)
